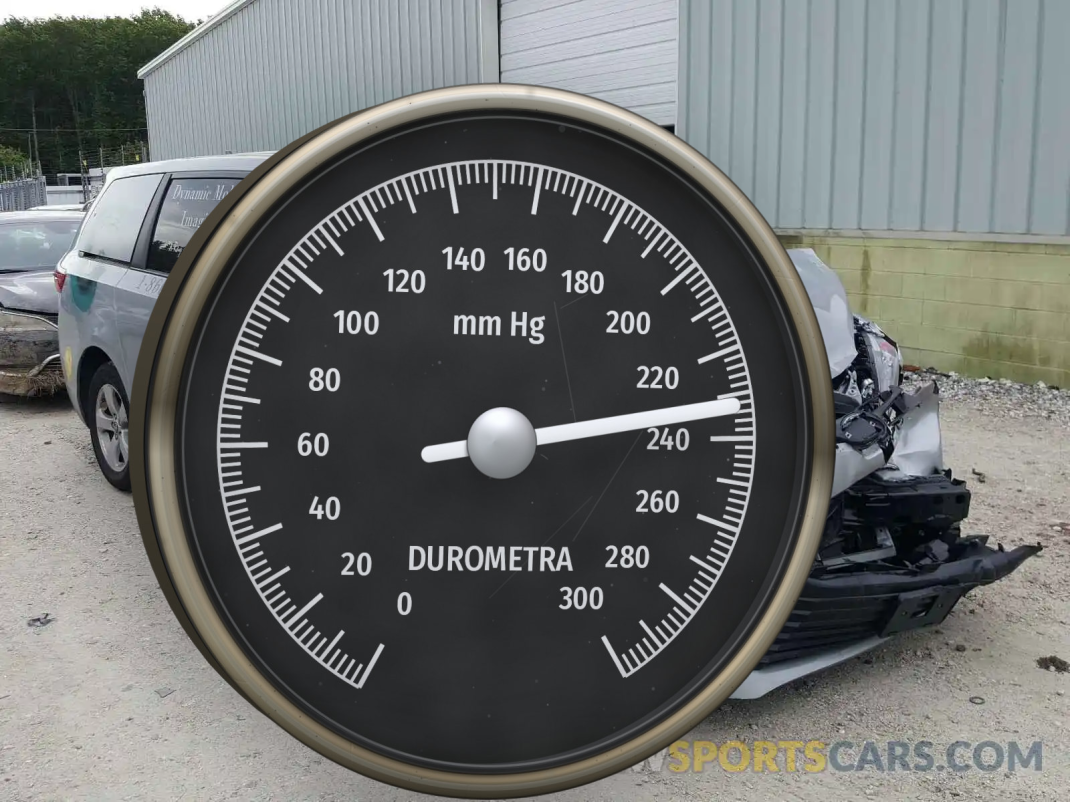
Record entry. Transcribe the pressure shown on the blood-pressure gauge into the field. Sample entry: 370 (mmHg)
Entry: 232 (mmHg)
